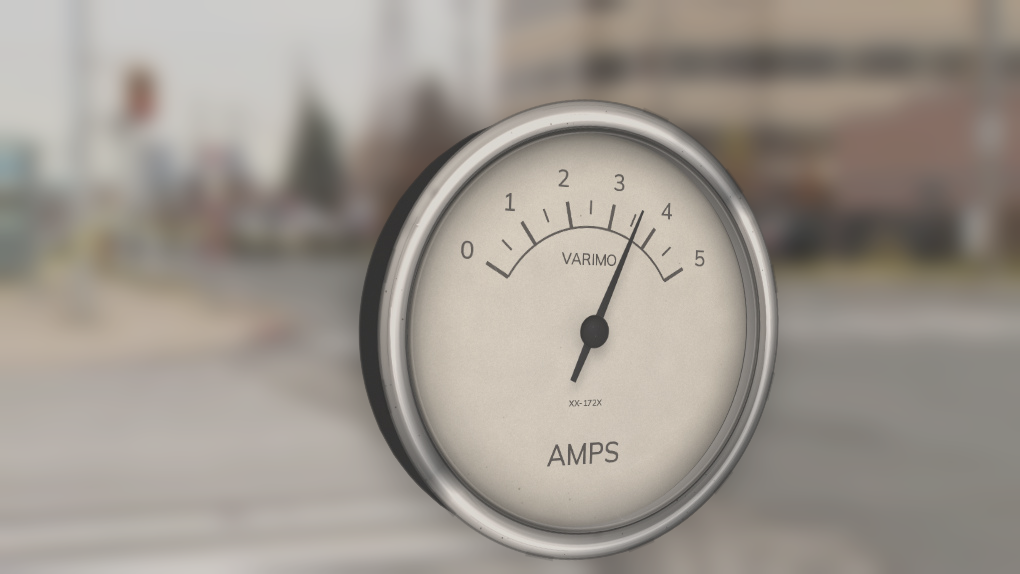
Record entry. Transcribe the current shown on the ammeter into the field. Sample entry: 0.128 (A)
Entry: 3.5 (A)
